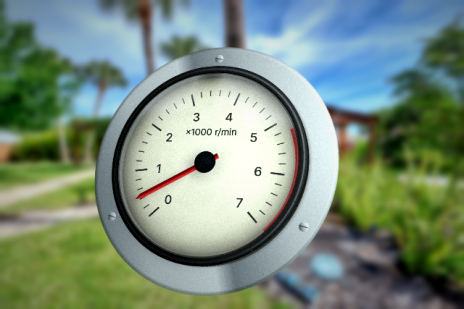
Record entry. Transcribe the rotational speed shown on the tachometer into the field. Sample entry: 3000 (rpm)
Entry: 400 (rpm)
